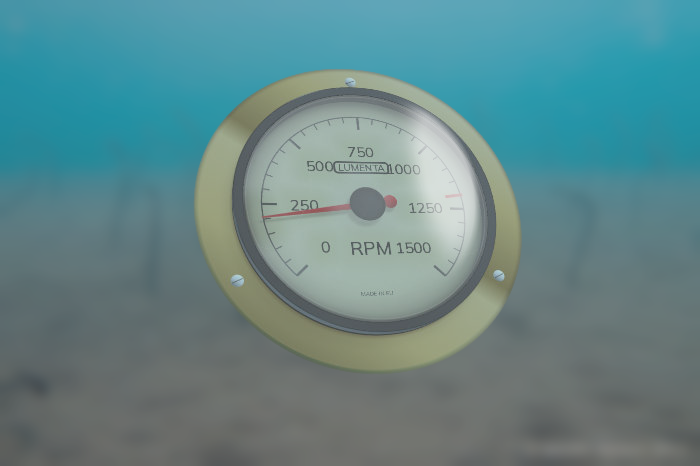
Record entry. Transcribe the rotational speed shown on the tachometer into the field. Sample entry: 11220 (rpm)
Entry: 200 (rpm)
